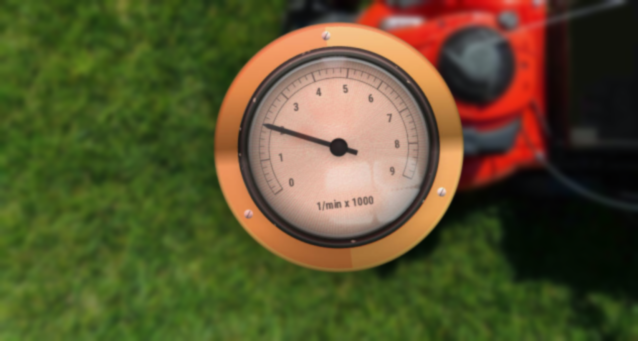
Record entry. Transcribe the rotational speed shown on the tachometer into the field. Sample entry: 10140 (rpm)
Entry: 2000 (rpm)
